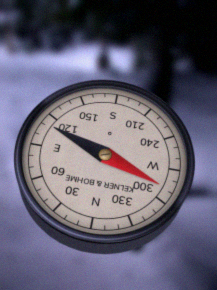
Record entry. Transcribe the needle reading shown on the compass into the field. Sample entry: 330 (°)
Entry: 290 (°)
